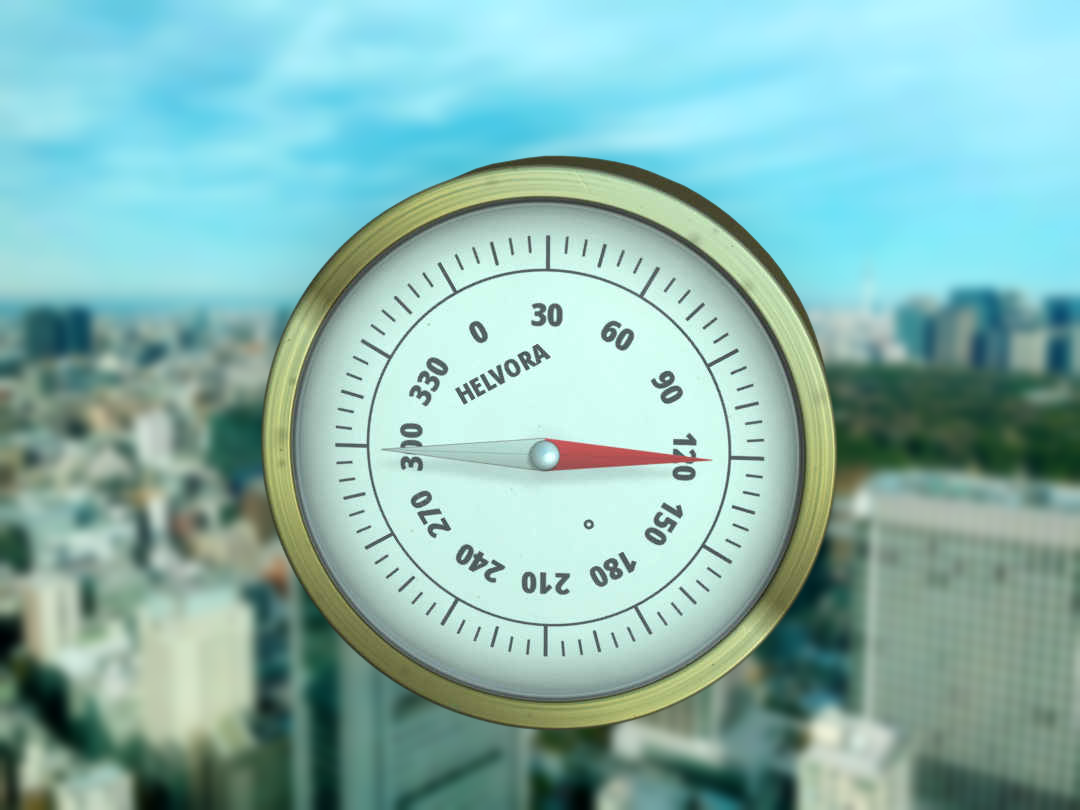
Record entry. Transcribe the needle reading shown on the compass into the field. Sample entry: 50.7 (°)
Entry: 120 (°)
